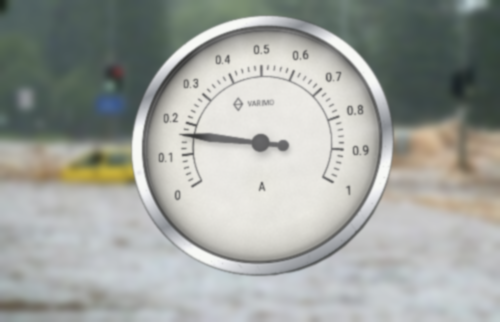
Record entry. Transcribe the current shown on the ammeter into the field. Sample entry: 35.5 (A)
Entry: 0.16 (A)
